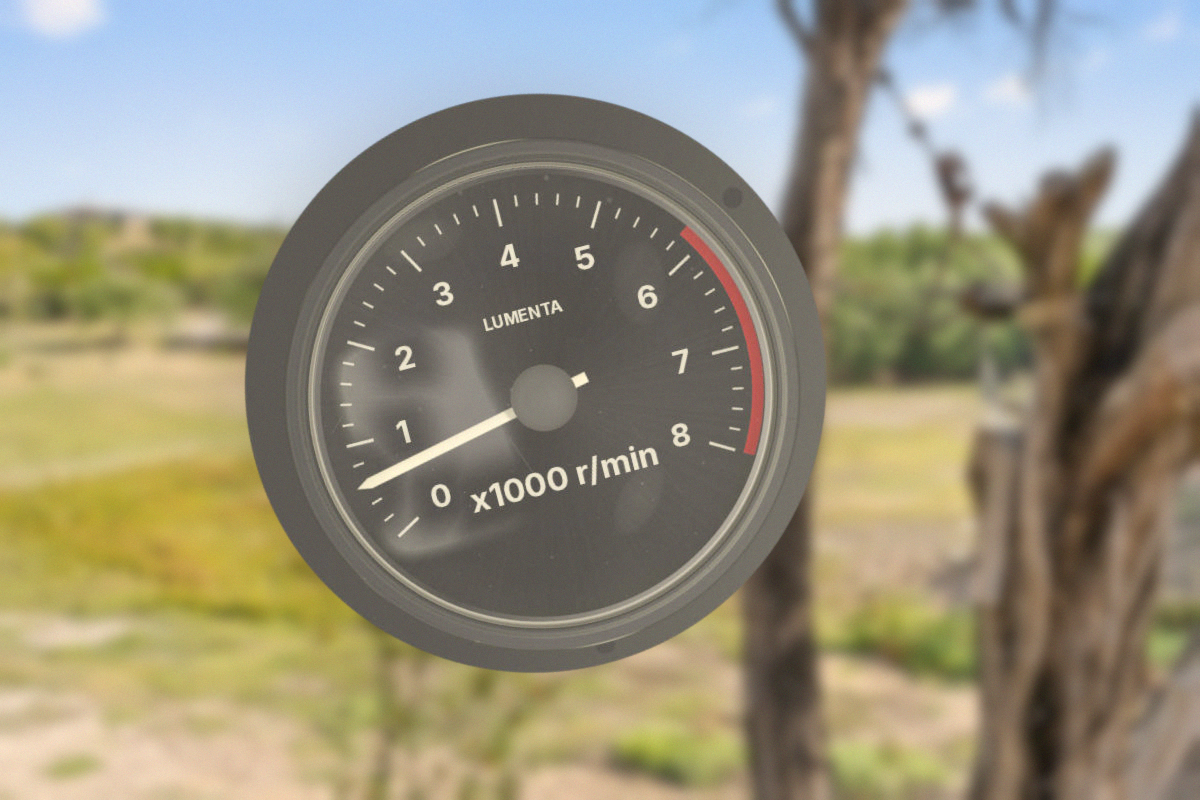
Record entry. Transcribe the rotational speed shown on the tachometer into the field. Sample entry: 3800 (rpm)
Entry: 600 (rpm)
